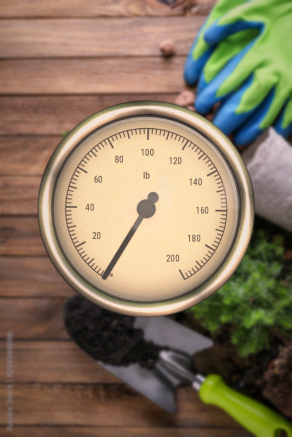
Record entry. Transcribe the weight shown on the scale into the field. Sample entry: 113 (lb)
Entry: 0 (lb)
